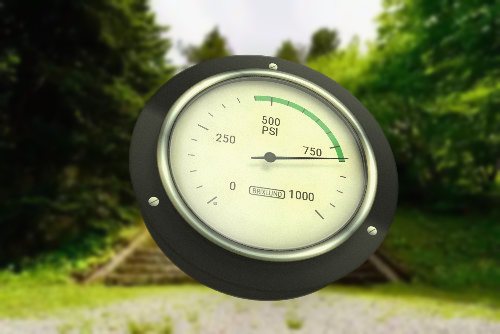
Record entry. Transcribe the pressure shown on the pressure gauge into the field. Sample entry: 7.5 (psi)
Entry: 800 (psi)
